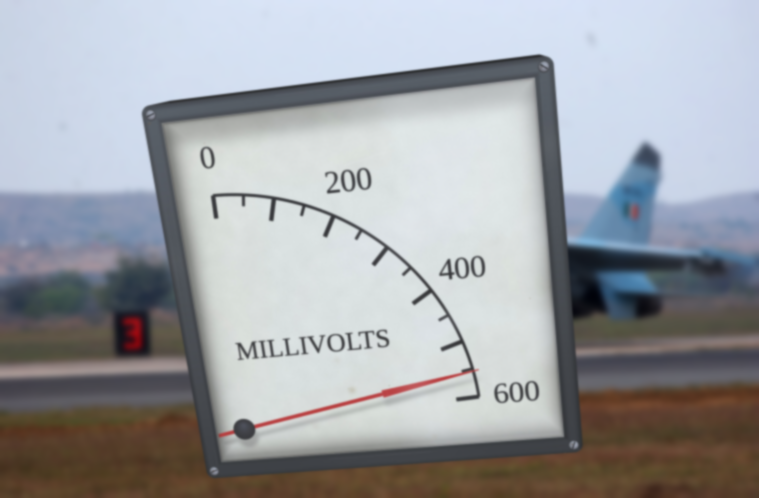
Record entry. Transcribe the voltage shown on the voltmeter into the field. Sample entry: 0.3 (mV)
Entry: 550 (mV)
